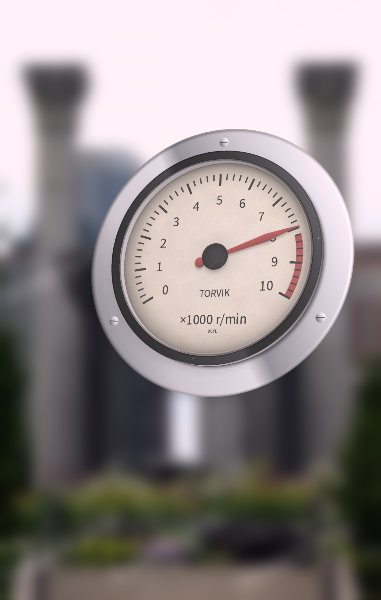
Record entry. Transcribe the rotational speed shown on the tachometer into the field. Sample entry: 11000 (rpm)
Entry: 8000 (rpm)
